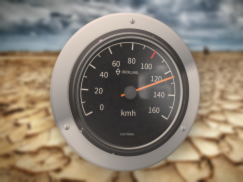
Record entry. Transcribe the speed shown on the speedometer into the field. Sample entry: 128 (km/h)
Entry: 125 (km/h)
